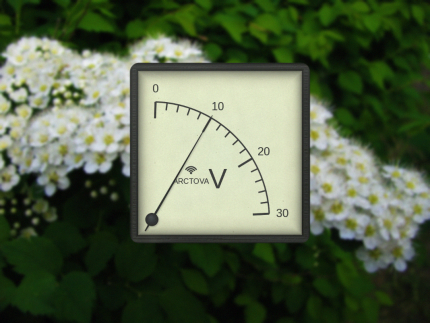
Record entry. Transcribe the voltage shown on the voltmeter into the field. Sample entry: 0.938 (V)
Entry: 10 (V)
